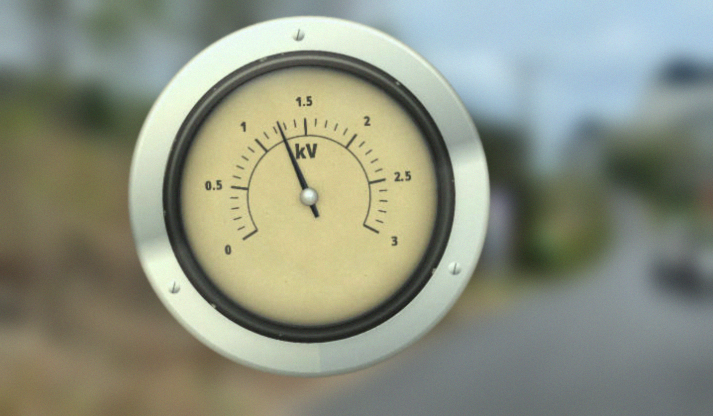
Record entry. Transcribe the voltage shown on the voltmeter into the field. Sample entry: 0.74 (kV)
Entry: 1.25 (kV)
